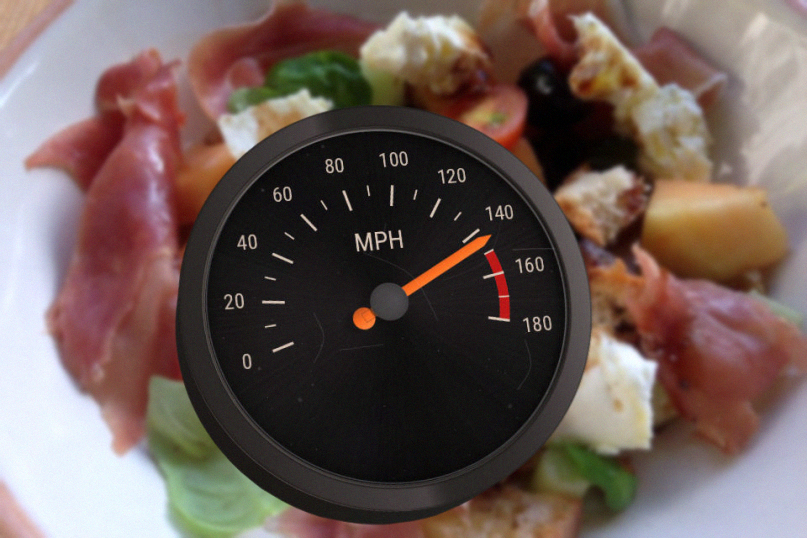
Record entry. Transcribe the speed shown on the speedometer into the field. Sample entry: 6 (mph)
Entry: 145 (mph)
